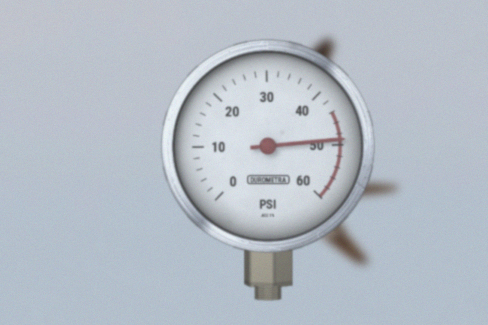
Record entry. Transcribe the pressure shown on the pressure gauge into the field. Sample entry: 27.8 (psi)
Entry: 49 (psi)
